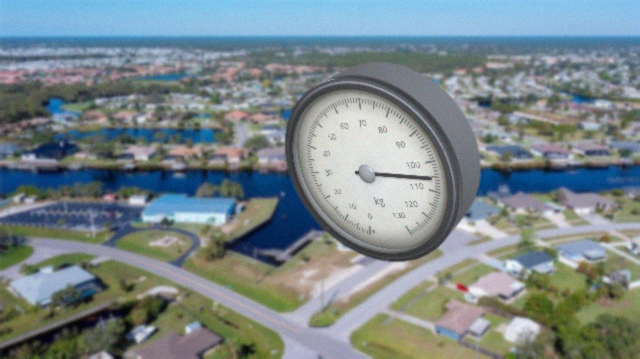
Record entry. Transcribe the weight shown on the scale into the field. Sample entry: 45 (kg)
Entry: 105 (kg)
